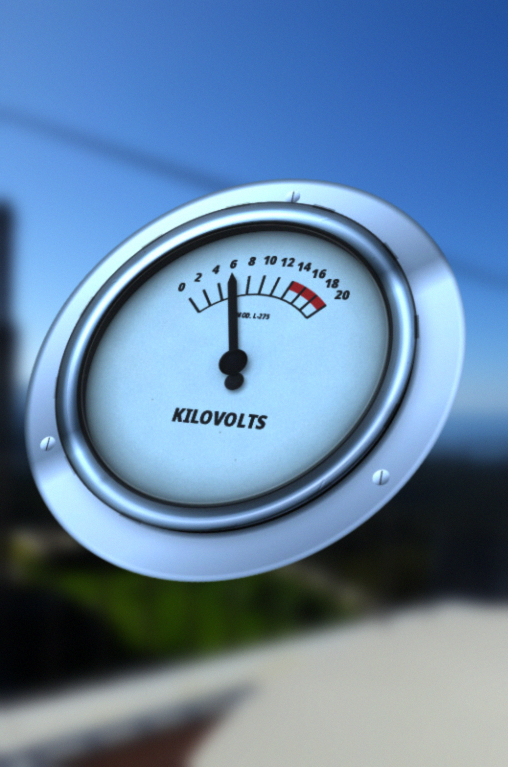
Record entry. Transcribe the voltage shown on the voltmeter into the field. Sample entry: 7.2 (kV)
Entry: 6 (kV)
